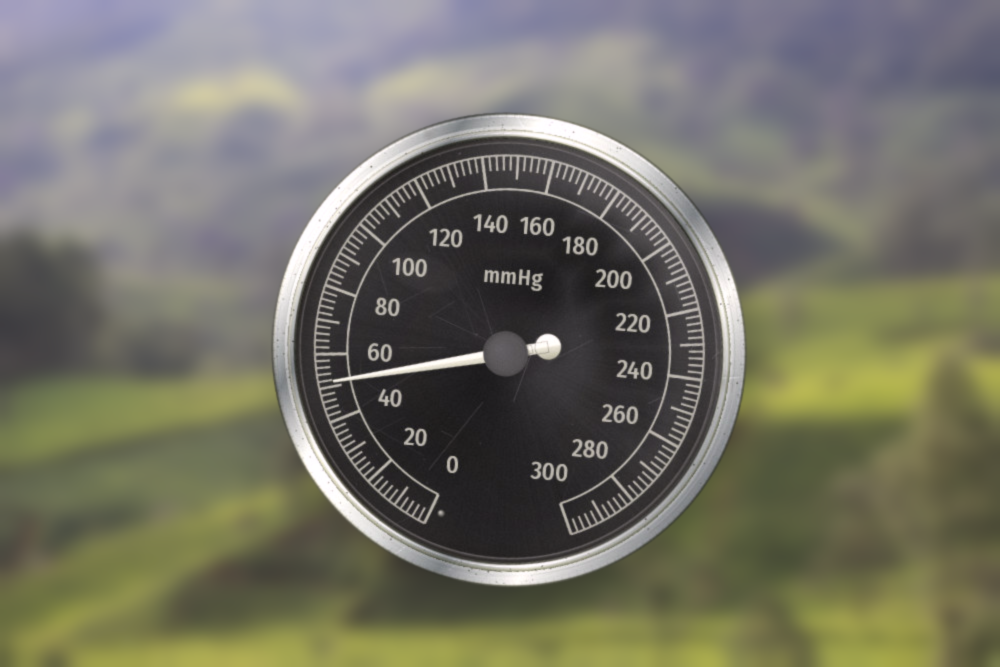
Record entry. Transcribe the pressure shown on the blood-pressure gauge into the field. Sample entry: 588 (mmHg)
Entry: 52 (mmHg)
